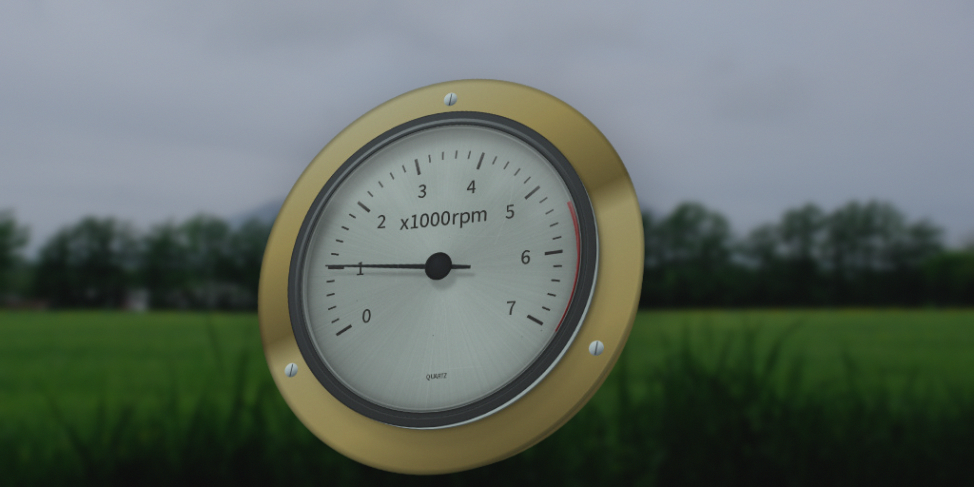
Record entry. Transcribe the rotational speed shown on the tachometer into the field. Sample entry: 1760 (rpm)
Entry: 1000 (rpm)
